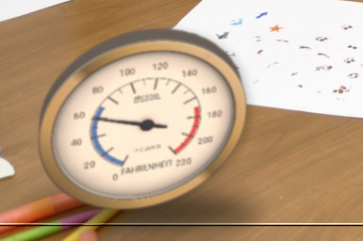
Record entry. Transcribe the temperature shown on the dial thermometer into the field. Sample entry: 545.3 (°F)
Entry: 60 (°F)
